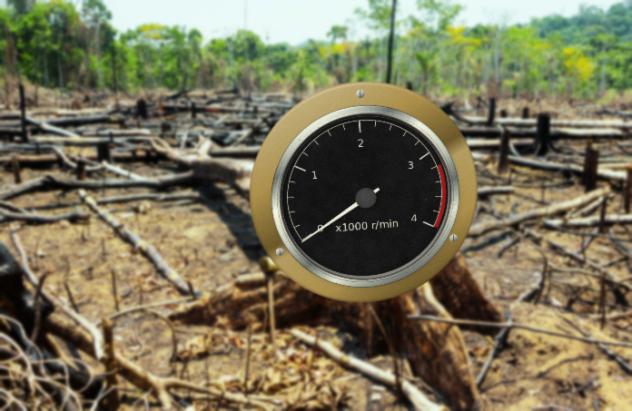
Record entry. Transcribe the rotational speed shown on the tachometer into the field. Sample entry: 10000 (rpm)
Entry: 0 (rpm)
